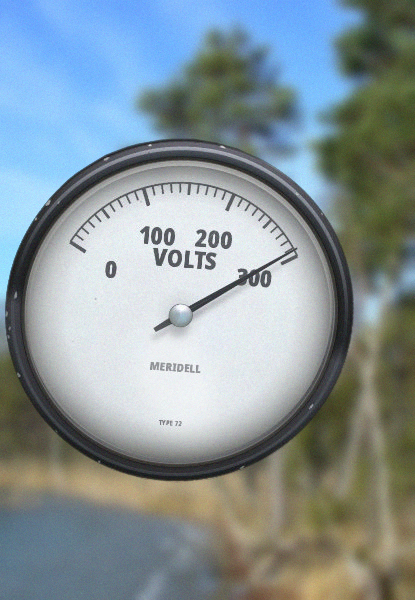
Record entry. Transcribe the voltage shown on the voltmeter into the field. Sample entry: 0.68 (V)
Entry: 290 (V)
